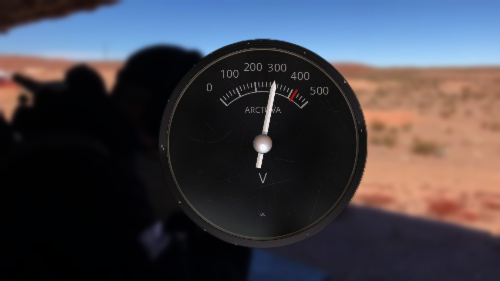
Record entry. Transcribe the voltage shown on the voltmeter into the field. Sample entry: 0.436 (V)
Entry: 300 (V)
